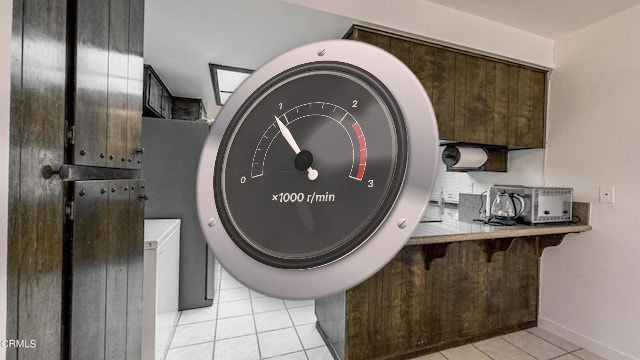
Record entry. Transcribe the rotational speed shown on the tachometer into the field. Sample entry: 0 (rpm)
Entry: 900 (rpm)
